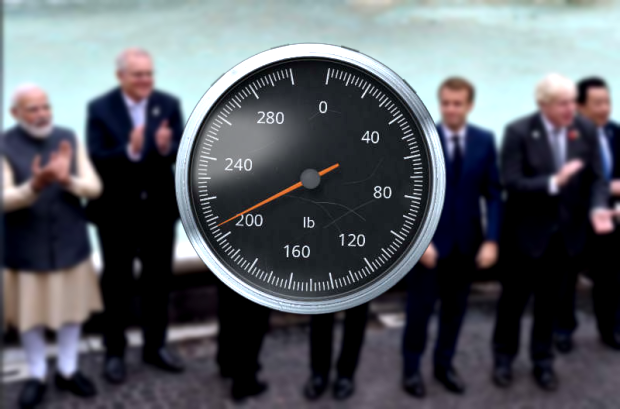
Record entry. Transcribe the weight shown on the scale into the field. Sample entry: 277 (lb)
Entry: 206 (lb)
